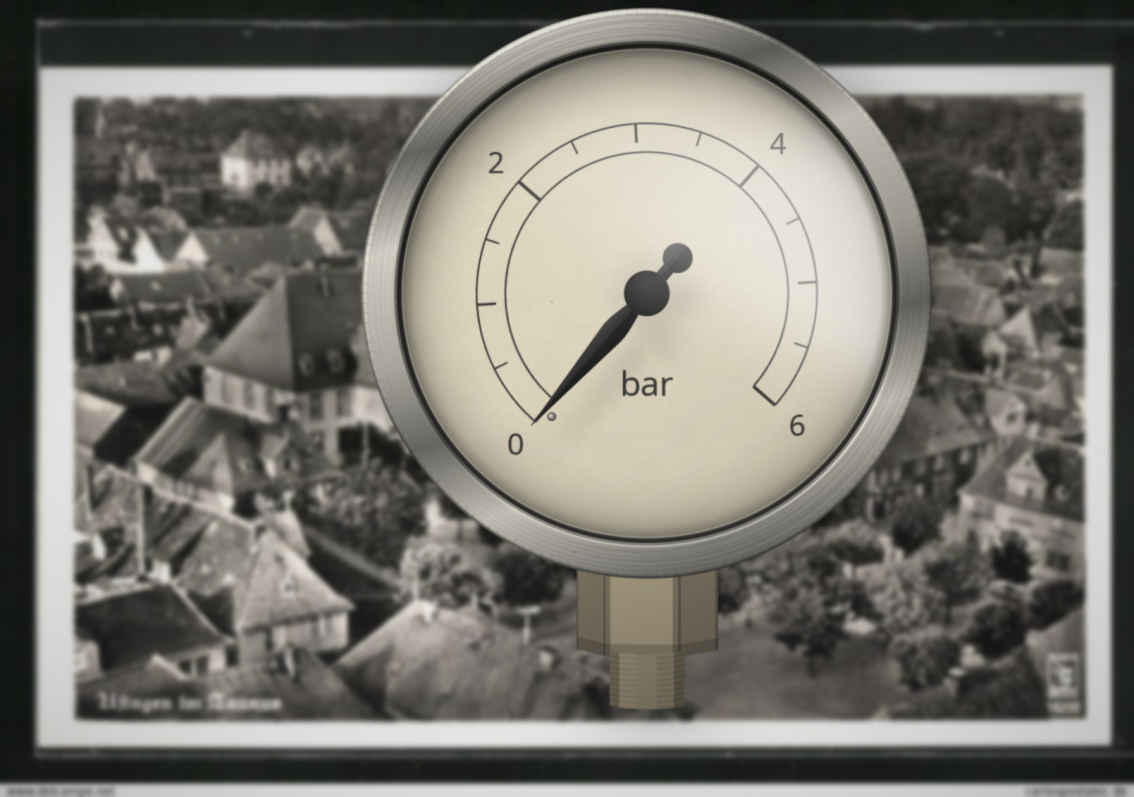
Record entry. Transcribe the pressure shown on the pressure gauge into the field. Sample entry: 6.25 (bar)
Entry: 0 (bar)
